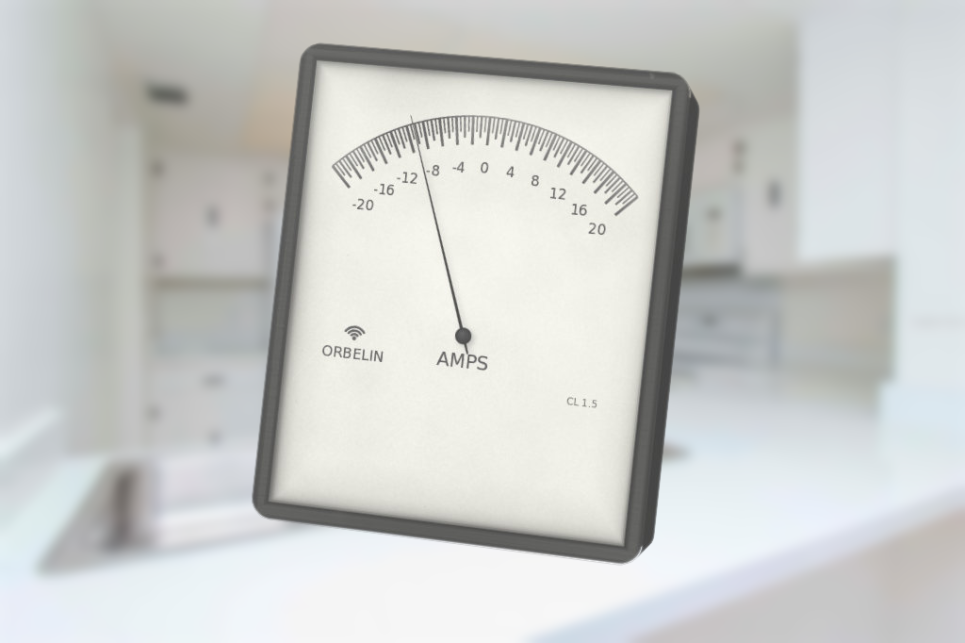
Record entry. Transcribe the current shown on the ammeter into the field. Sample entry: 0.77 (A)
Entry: -9 (A)
